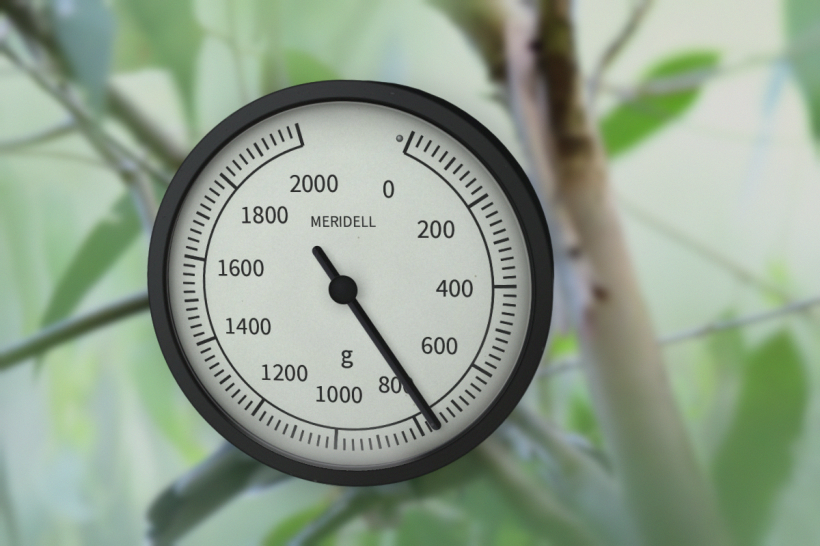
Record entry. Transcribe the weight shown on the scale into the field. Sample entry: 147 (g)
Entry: 760 (g)
